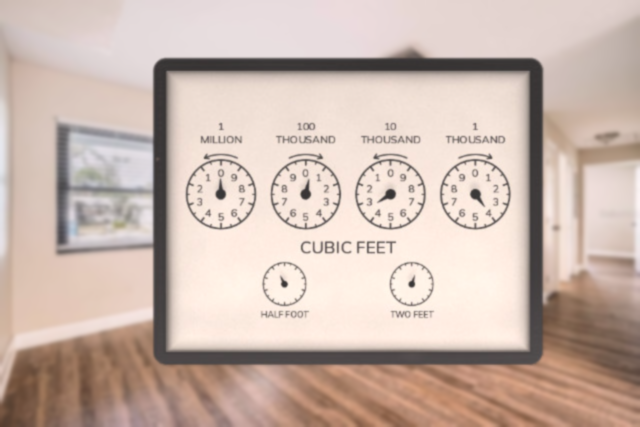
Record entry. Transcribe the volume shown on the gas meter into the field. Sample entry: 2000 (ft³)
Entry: 3400 (ft³)
